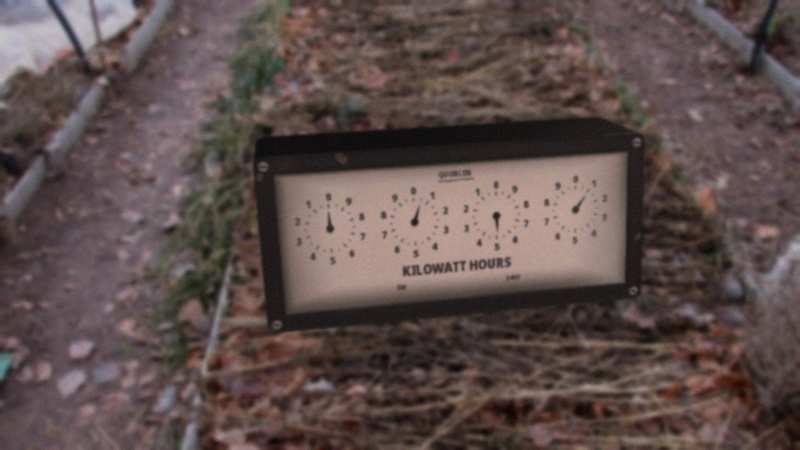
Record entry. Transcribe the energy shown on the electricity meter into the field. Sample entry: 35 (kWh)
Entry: 51 (kWh)
